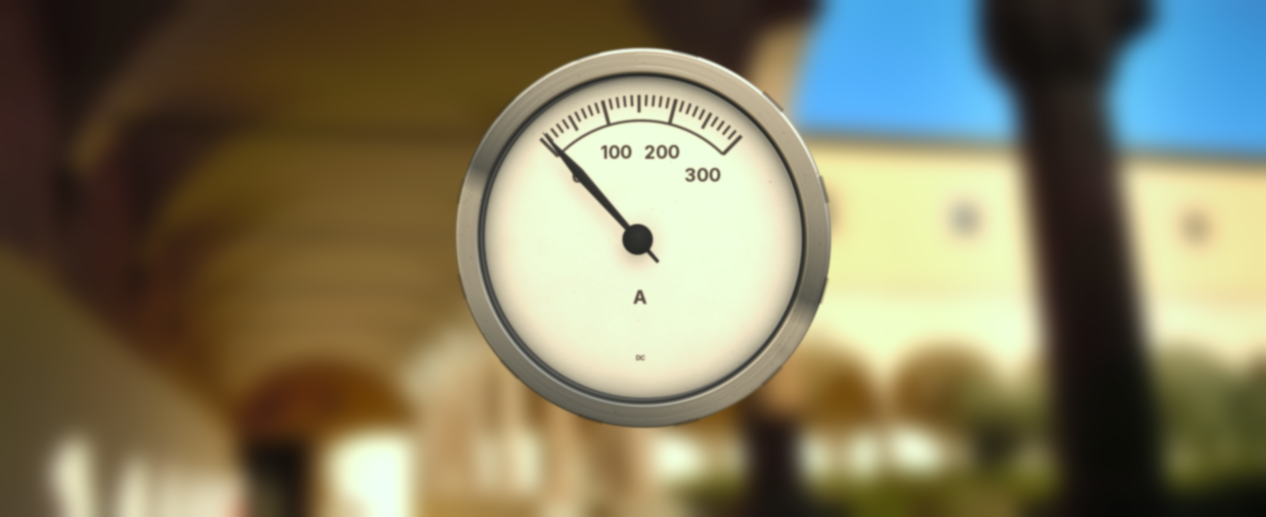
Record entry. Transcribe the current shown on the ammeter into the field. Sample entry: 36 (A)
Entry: 10 (A)
